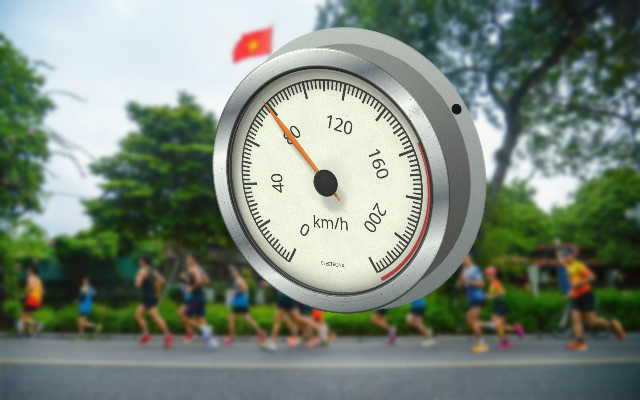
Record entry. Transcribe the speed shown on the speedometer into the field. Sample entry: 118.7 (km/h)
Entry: 80 (km/h)
